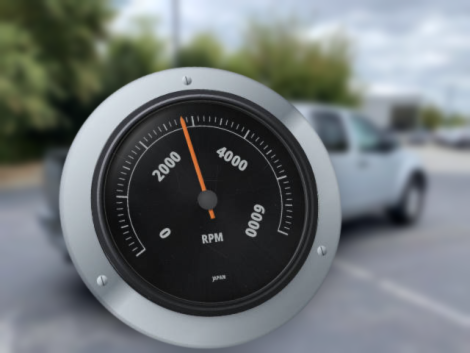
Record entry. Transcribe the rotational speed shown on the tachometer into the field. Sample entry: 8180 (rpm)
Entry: 2800 (rpm)
